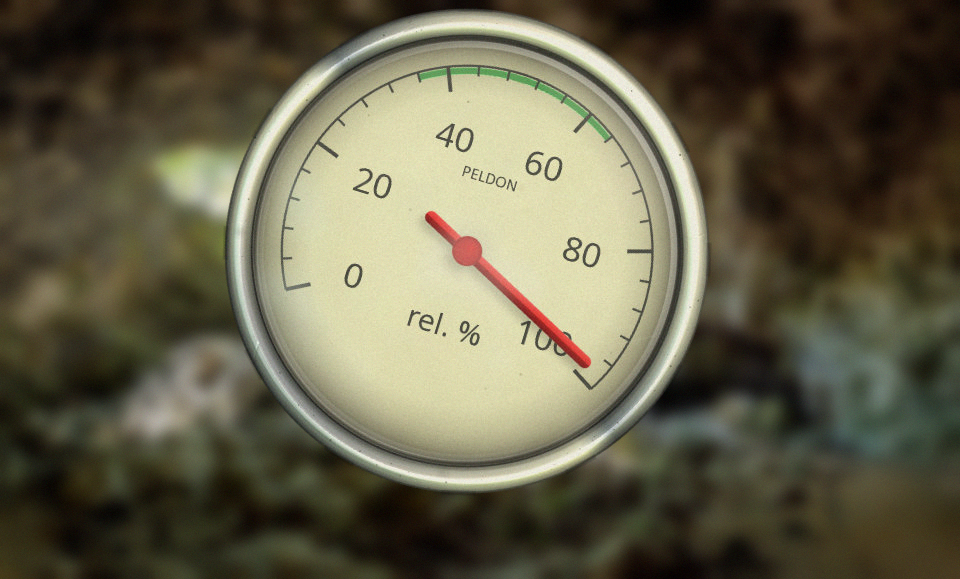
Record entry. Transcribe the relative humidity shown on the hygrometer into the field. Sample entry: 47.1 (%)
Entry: 98 (%)
